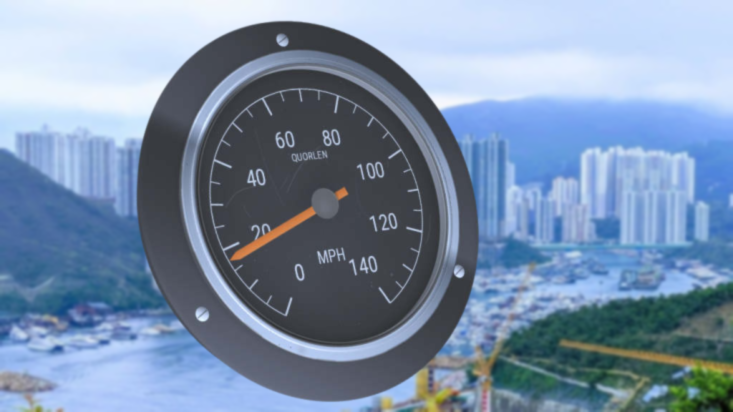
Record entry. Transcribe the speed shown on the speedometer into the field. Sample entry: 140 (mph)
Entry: 17.5 (mph)
